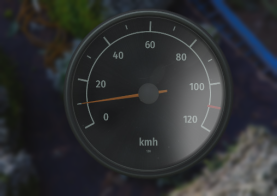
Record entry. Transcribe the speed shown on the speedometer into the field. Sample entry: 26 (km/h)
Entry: 10 (km/h)
